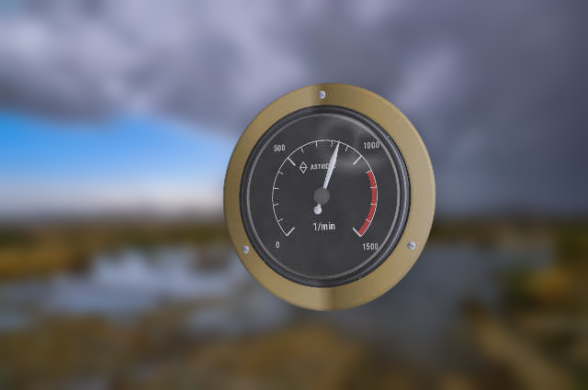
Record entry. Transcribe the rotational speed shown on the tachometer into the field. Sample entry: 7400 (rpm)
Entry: 850 (rpm)
